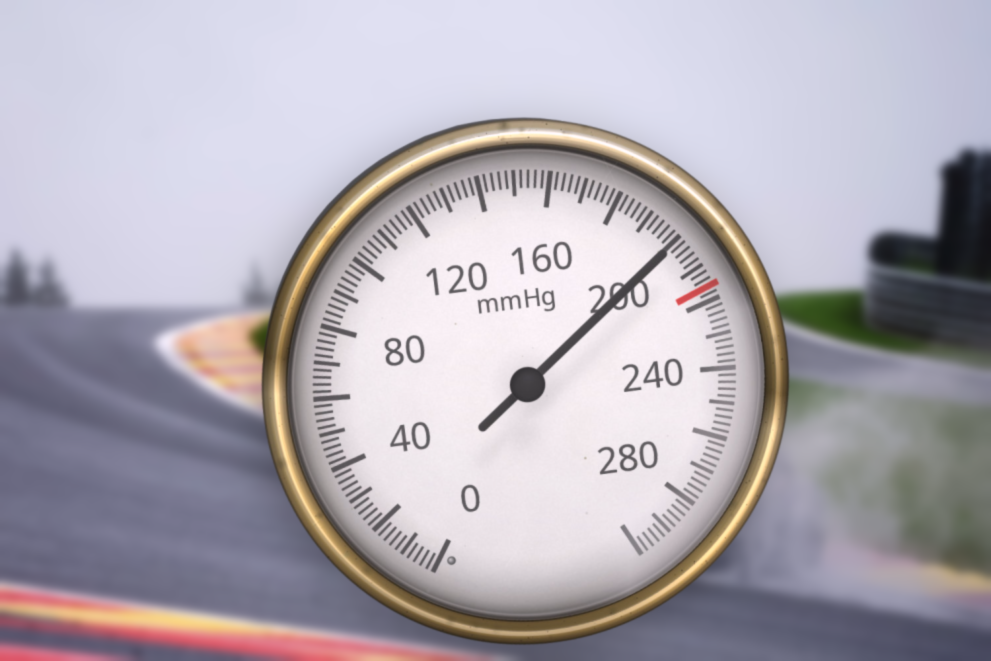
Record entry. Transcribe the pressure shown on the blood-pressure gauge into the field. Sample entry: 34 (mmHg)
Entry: 200 (mmHg)
